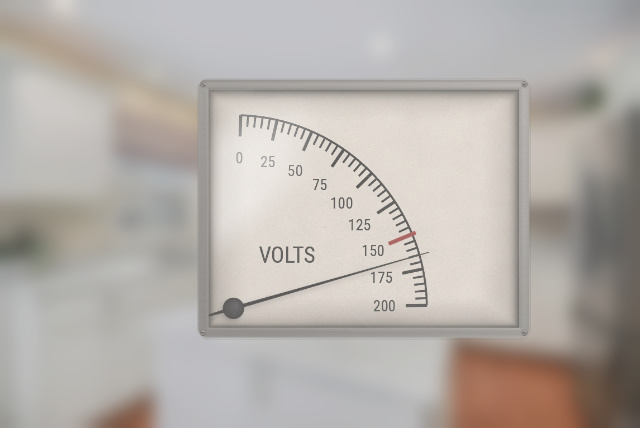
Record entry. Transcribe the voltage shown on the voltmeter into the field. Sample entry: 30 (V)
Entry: 165 (V)
